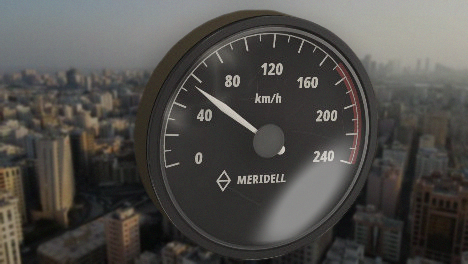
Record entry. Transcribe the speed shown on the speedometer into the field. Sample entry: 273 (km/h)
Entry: 55 (km/h)
